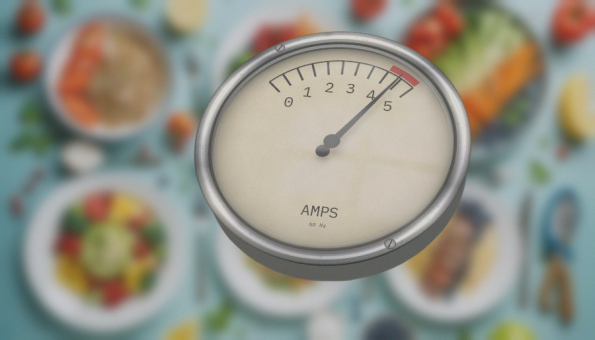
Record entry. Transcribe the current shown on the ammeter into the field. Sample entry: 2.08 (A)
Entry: 4.5 (A)
